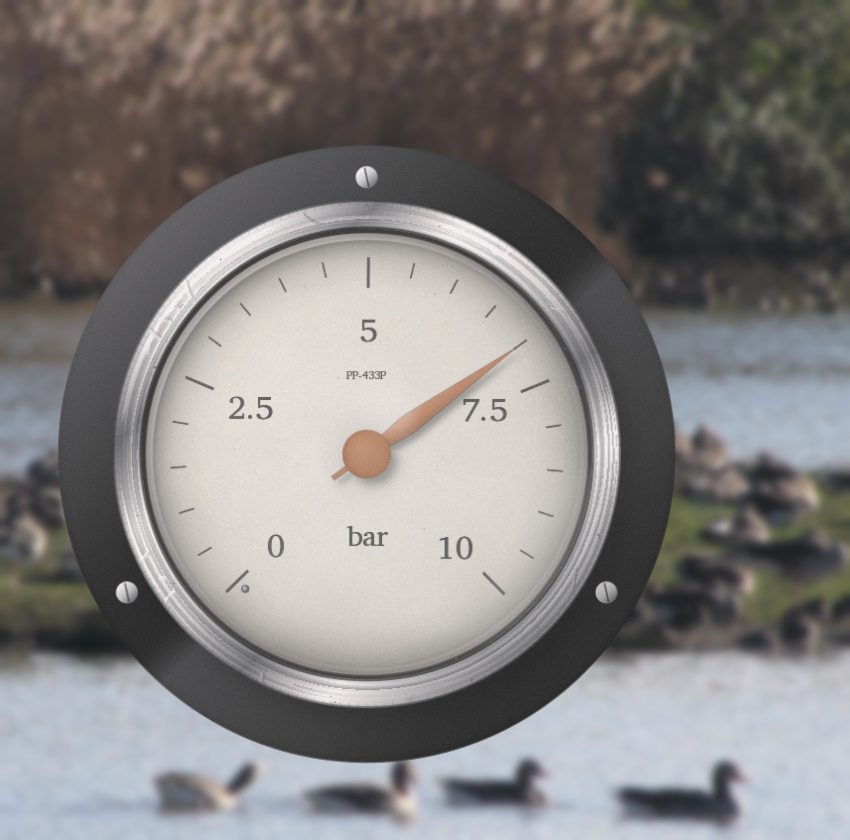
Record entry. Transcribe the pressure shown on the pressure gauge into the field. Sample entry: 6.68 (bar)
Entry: 7 (bar)
